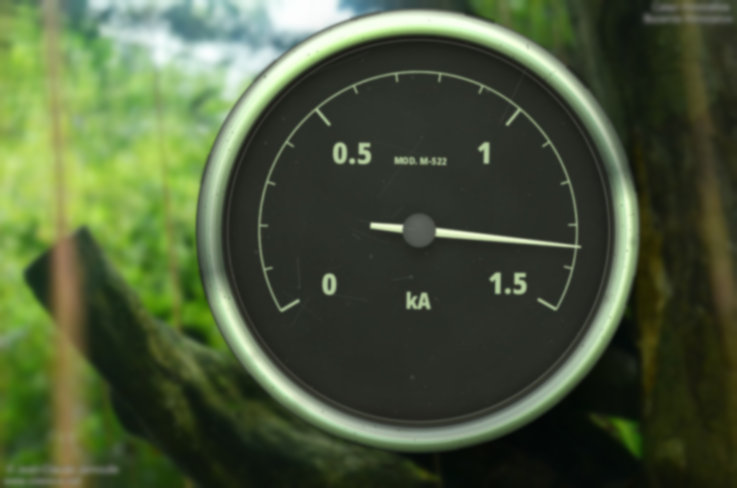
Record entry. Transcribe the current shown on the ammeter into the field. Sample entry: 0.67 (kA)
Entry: 1.35 (kA)
